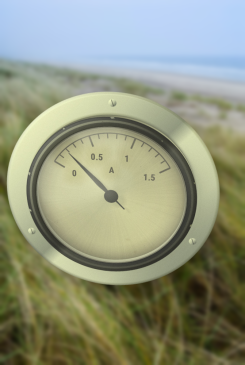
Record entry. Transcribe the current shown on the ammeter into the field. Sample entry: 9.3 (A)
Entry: 0.2 (A)
